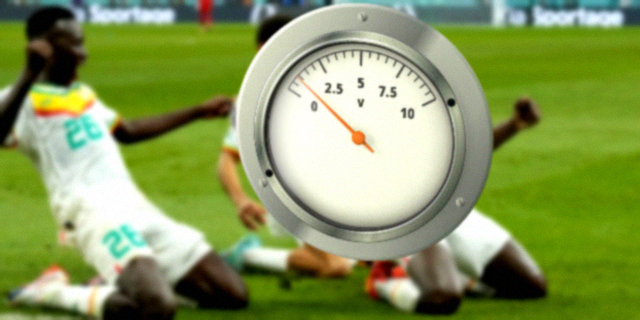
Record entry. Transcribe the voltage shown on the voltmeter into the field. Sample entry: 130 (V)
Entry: 1 (V)
